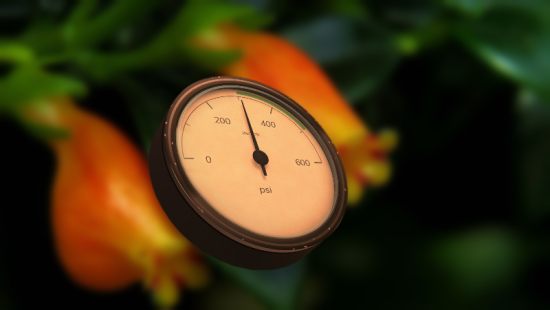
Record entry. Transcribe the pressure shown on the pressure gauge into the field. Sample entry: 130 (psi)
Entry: 300 (psi)
